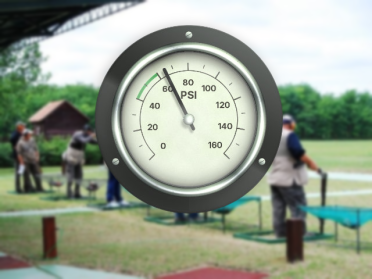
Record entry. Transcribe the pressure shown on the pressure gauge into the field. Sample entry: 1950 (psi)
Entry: 65 (psi)
